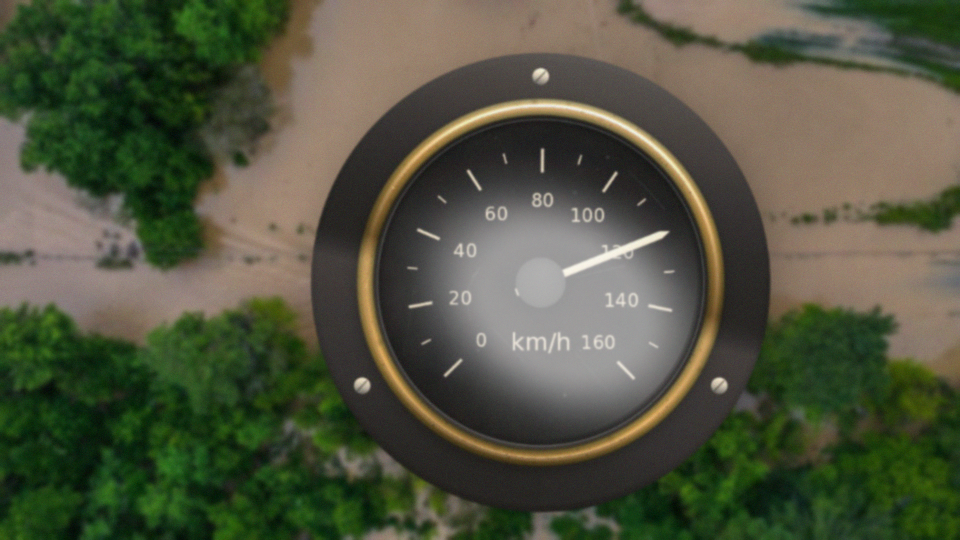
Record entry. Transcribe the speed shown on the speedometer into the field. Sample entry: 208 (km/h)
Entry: 120 (km/h)
